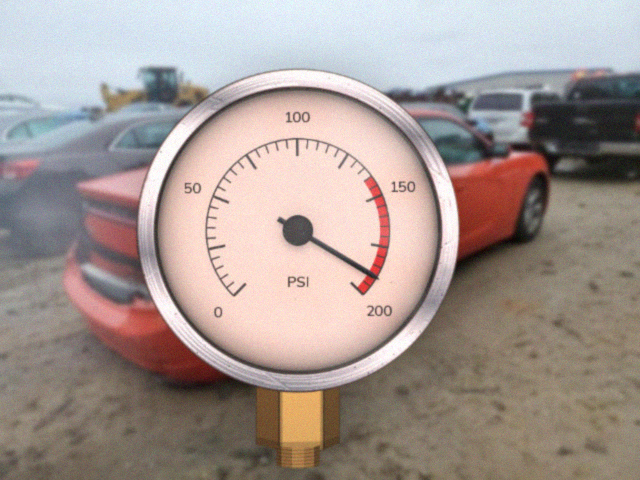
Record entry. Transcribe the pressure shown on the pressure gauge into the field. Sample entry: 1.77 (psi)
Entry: 190 (psi)
